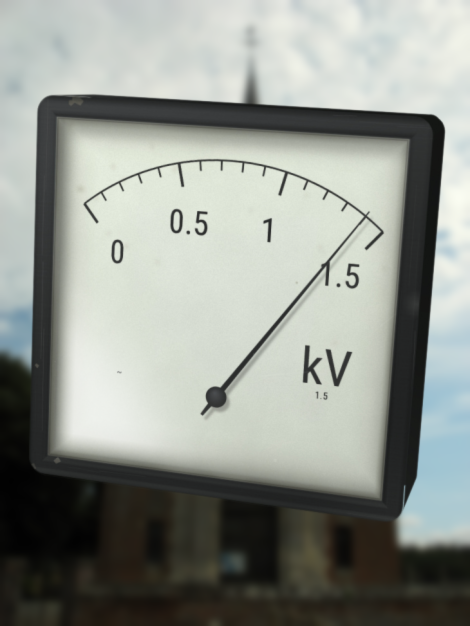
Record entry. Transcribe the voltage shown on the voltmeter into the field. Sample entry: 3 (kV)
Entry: 1.4 (kV)
